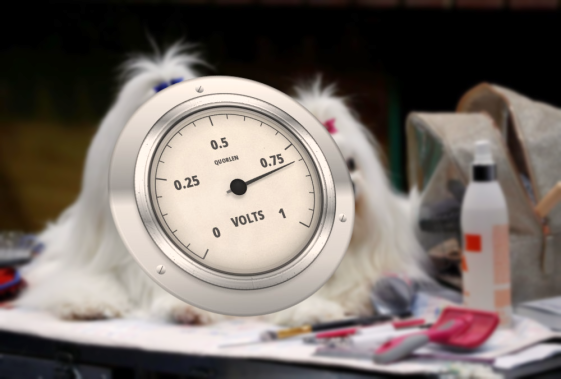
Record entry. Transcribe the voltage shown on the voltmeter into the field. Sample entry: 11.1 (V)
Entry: 0.8 (V)
